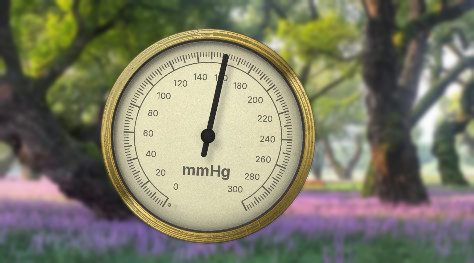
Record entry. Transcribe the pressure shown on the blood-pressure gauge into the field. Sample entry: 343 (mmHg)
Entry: 160 (mmHg)
